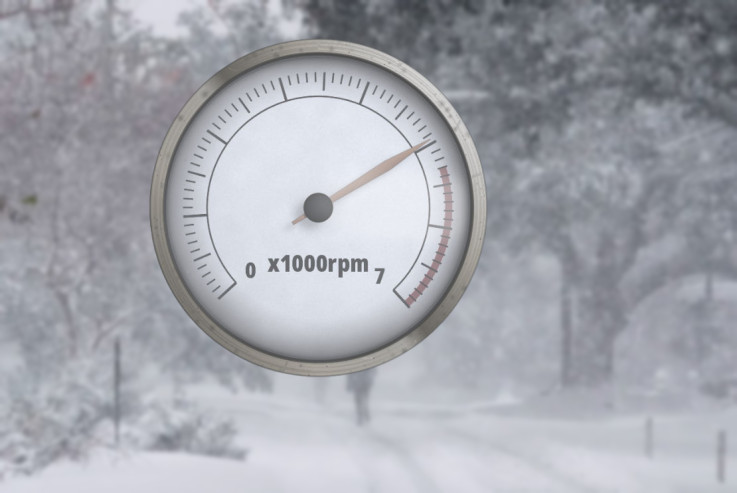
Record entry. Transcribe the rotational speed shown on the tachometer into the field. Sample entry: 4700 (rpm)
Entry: 4950 (rpm)
